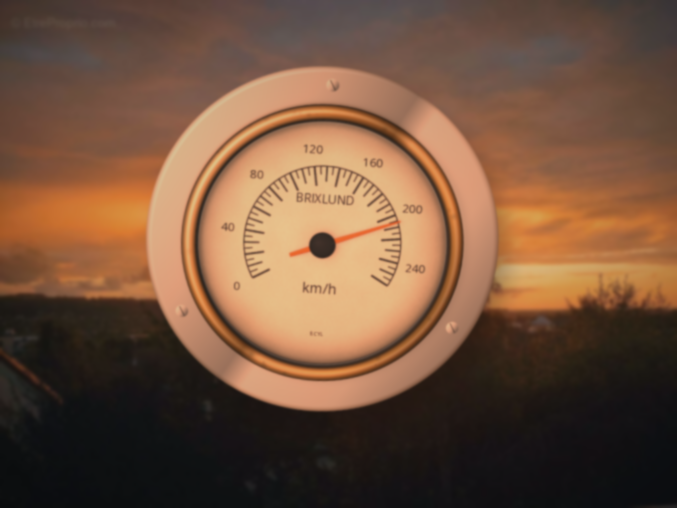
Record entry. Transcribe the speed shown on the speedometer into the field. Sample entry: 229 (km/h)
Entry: 205 (km/h)
